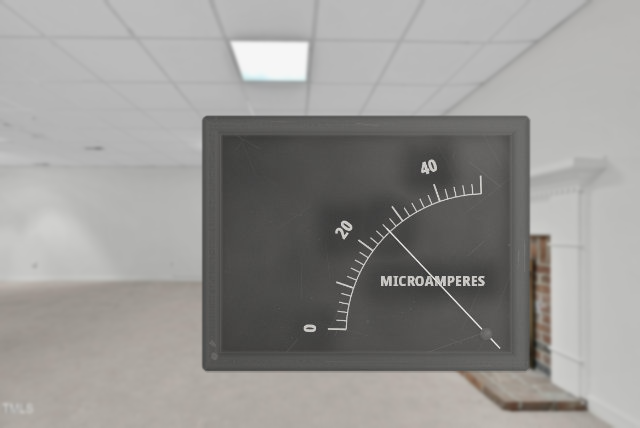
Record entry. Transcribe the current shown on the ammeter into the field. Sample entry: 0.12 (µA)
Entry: 26 (µA)
